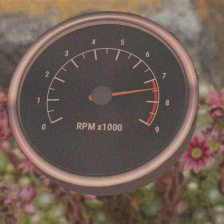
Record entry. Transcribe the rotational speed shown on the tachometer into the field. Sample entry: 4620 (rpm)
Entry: 7500 (rpm)
